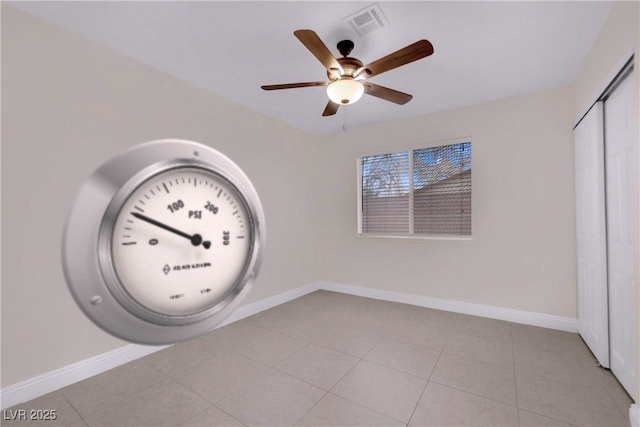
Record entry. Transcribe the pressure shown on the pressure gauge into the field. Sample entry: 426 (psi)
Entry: 40 (psi)
